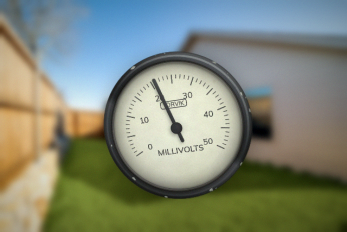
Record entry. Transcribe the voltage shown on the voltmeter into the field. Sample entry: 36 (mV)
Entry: 21 (mV)
